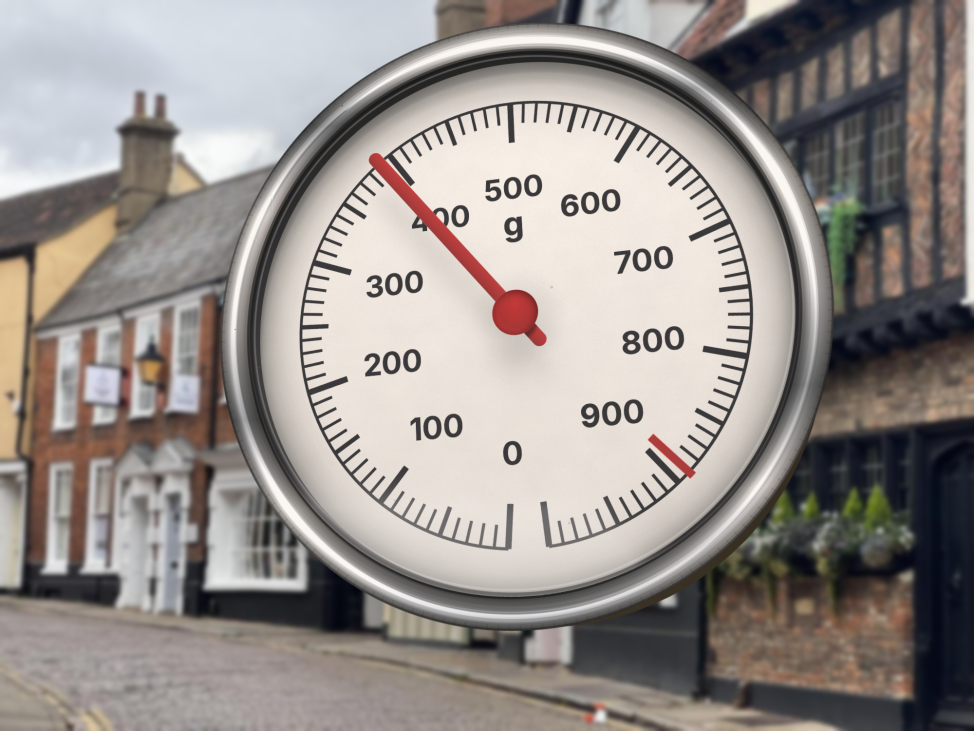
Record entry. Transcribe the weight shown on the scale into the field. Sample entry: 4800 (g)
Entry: 390 (g)
